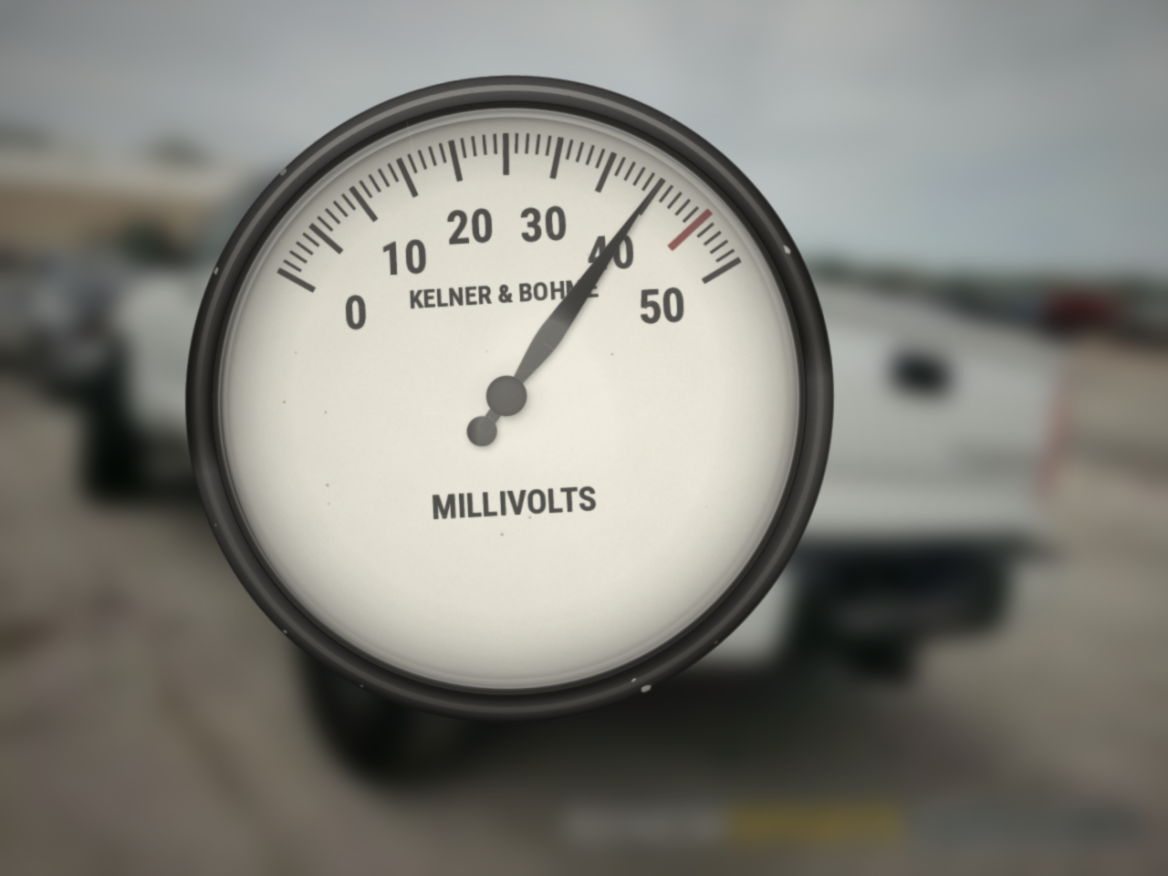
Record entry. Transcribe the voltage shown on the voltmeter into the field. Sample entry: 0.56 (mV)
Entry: 40 (mV)
